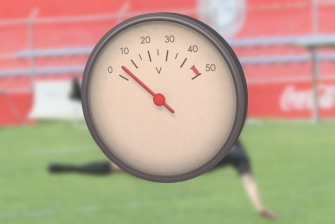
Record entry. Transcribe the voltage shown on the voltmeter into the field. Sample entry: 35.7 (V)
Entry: 5 (V)
